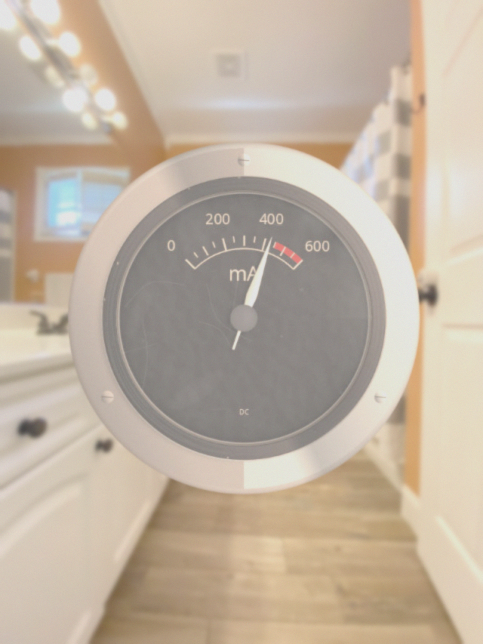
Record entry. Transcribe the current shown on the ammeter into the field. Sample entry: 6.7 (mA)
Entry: 425 (mA)
